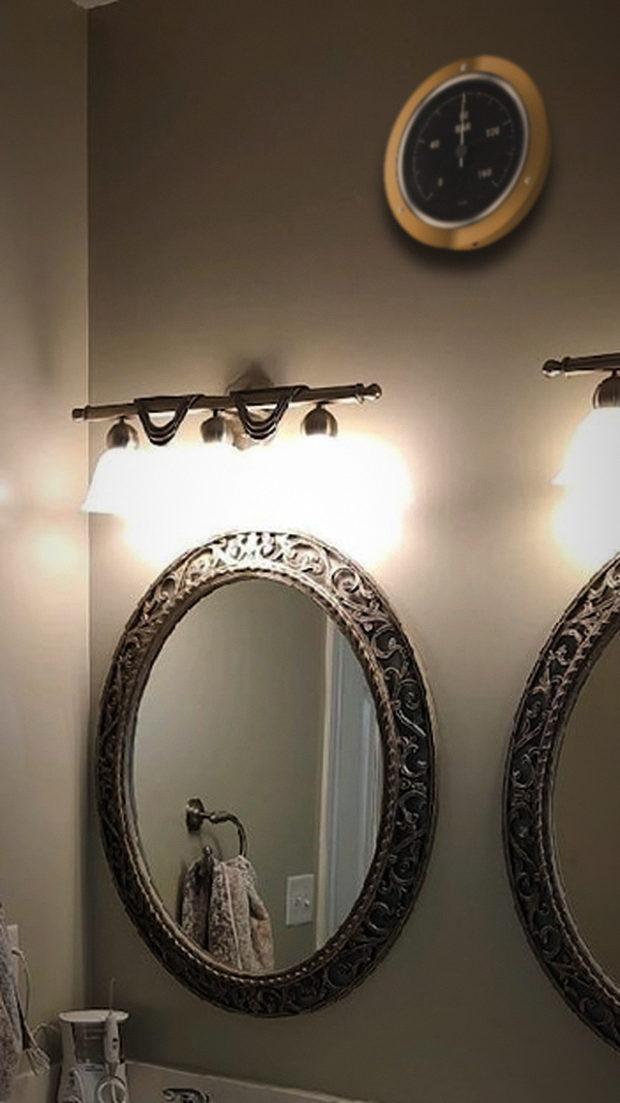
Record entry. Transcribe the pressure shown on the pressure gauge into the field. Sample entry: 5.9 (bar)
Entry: 80 (bar)
